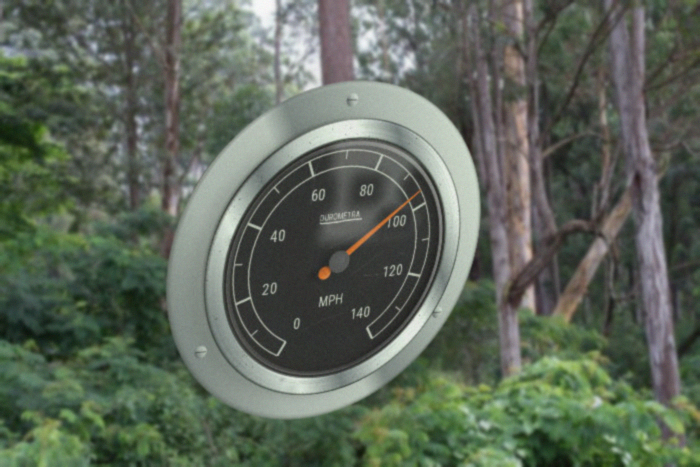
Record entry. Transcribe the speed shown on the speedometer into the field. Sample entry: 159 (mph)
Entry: 95 (mph)
